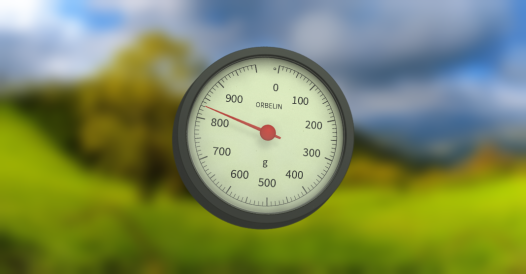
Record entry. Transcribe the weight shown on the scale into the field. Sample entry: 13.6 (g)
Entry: 830 (g)
